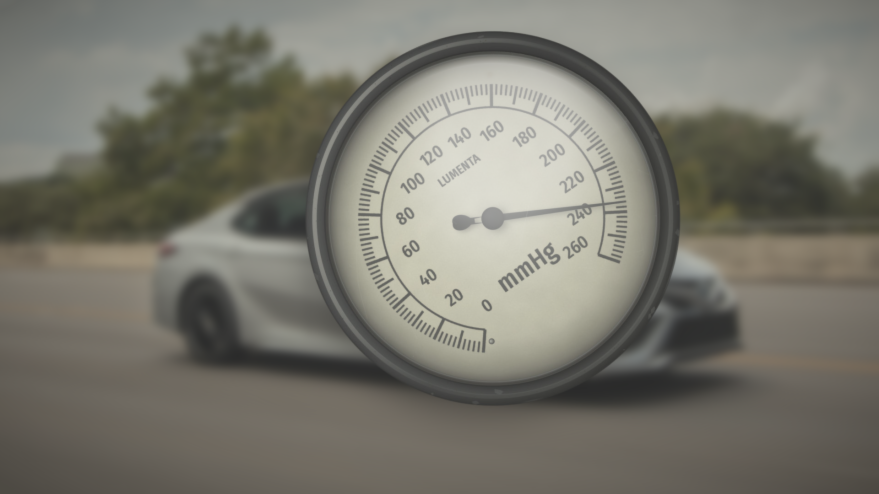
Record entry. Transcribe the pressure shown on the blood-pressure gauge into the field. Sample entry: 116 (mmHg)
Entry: 236 (mmHg)
